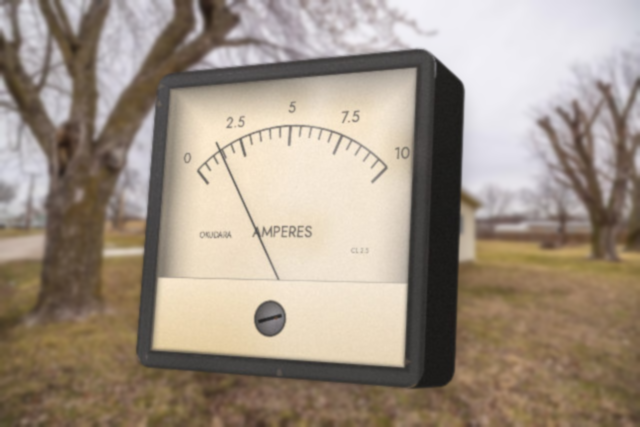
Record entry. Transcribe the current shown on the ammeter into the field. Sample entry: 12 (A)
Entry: 1.5 (A)
